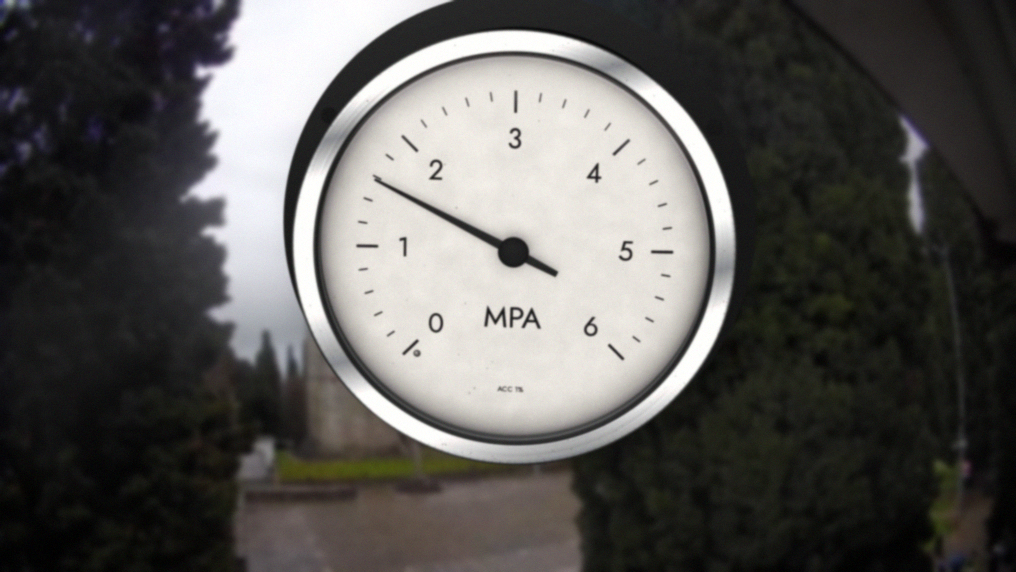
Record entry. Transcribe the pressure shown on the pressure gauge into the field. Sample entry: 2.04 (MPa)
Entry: 1.6 (MPa)
